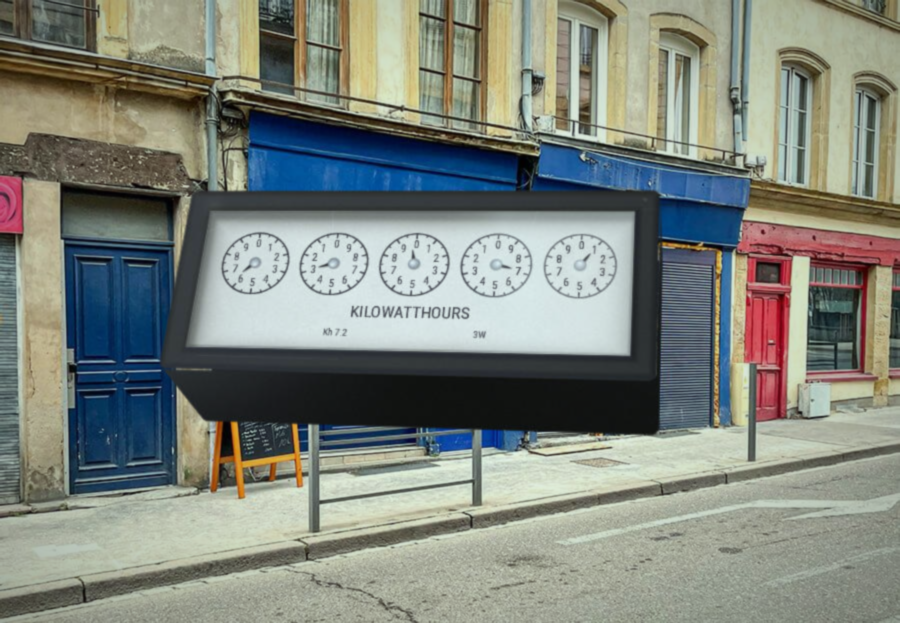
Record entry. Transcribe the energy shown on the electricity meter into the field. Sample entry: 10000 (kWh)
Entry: 62971 (kWh)
